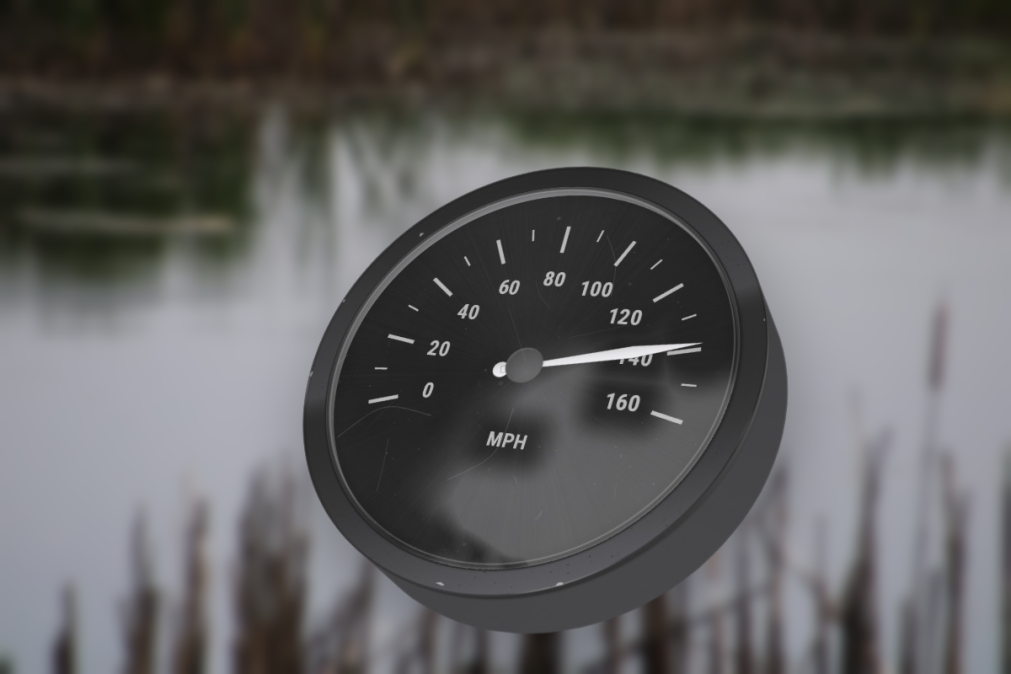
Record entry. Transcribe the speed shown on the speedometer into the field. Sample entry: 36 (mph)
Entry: 140 (mph)
